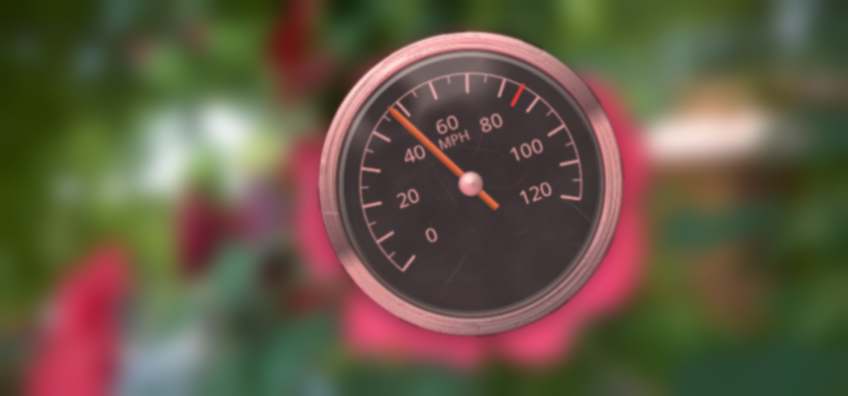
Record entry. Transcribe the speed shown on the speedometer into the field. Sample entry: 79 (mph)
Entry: 47.5 (mph)
